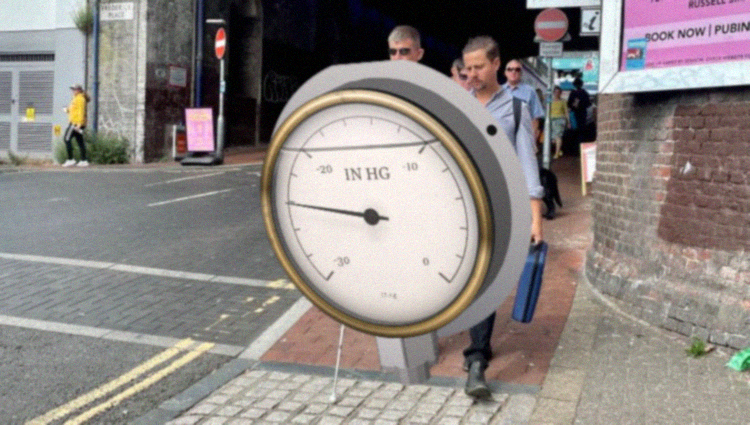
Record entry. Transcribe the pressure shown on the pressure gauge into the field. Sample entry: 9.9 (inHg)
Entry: -24 (inHg)
